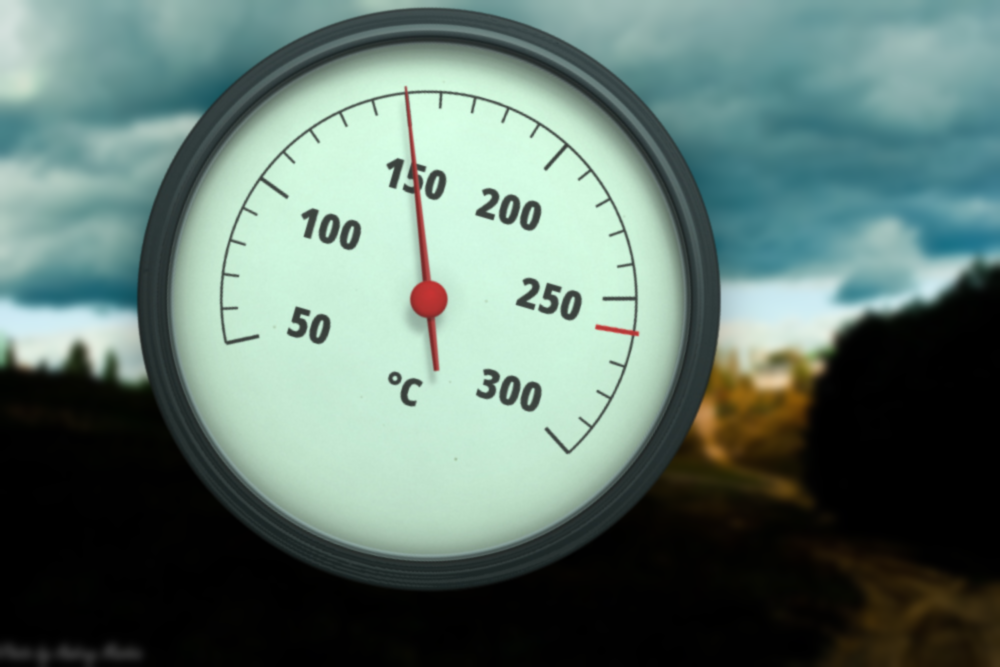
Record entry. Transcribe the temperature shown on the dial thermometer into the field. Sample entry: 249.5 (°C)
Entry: 150 (°C)
